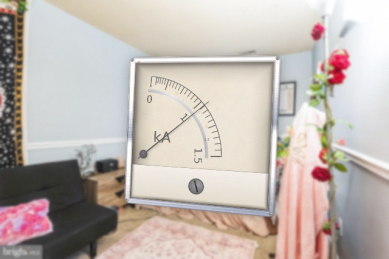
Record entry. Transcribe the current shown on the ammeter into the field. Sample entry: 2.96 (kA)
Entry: 1.05 (kA)
